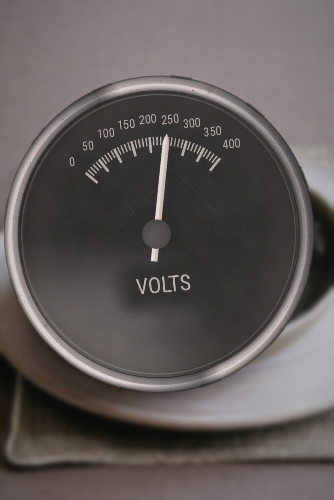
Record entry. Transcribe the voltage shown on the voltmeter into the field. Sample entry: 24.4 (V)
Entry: 250 (V)
